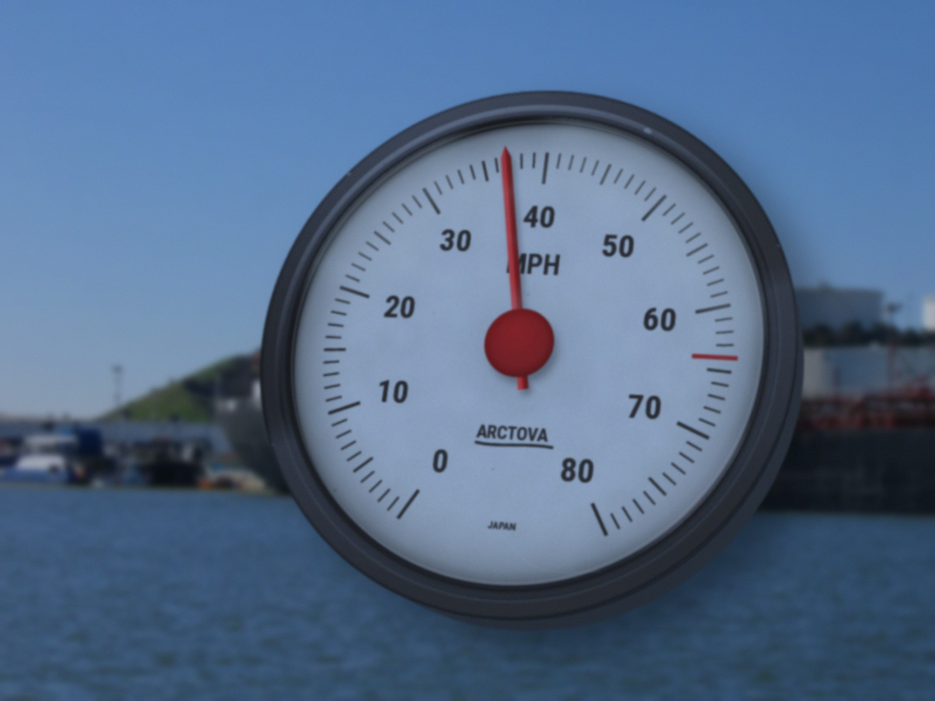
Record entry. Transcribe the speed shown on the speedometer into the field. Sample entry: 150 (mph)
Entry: 37 (mph)
